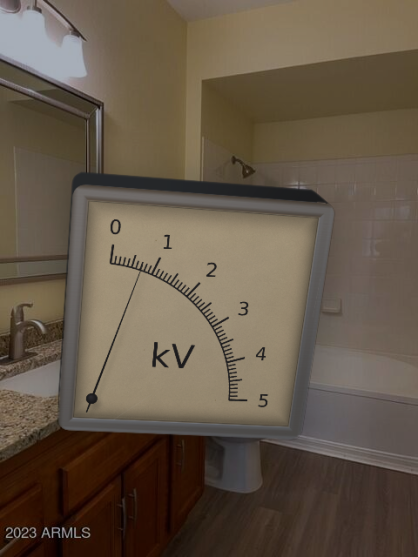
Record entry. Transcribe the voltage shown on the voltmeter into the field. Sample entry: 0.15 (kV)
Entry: 0.7 (kV)
